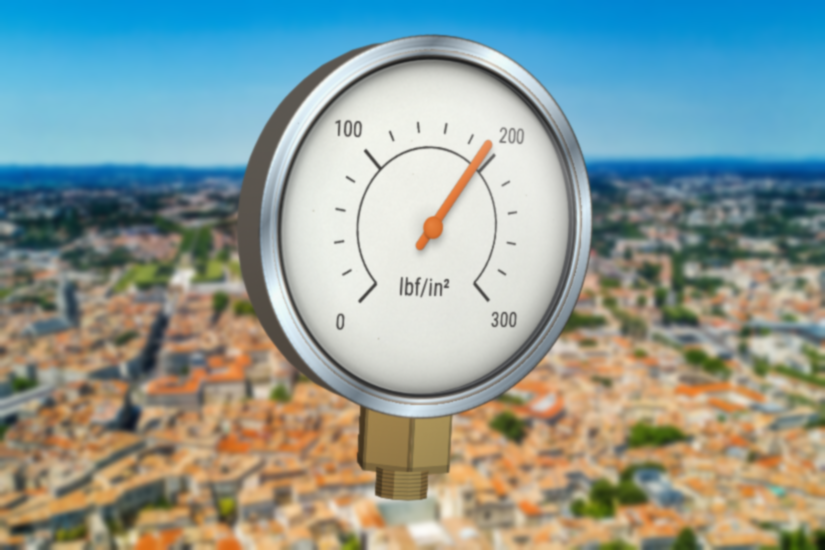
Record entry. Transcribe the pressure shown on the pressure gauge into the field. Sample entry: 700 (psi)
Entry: 190 (psi)
